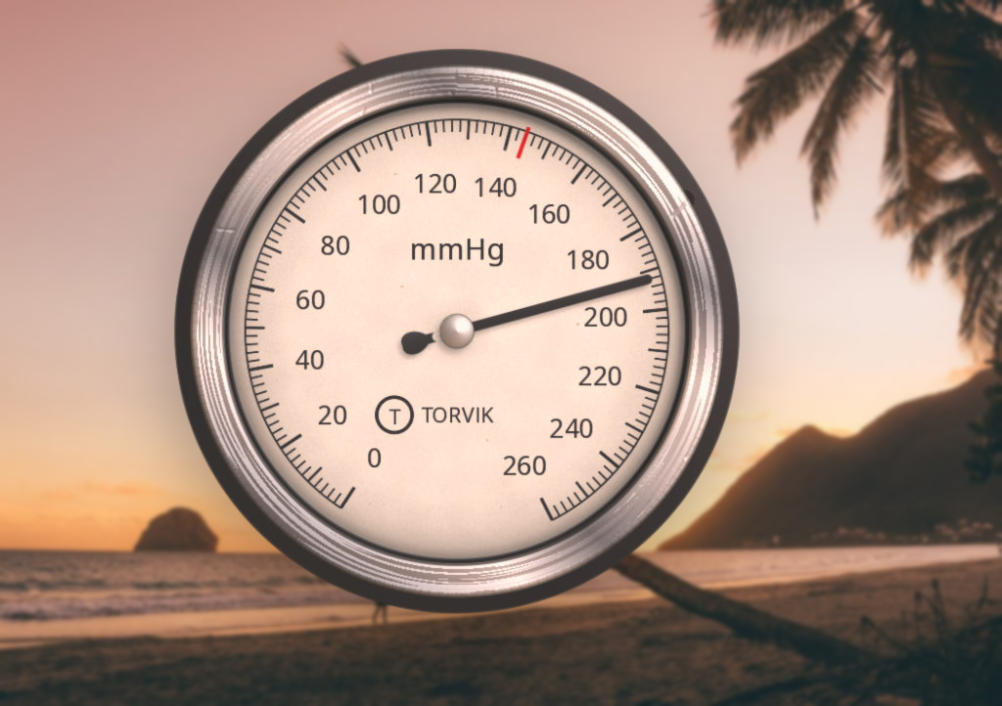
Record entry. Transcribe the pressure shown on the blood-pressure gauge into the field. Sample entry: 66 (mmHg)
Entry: 192 (mmHg)
